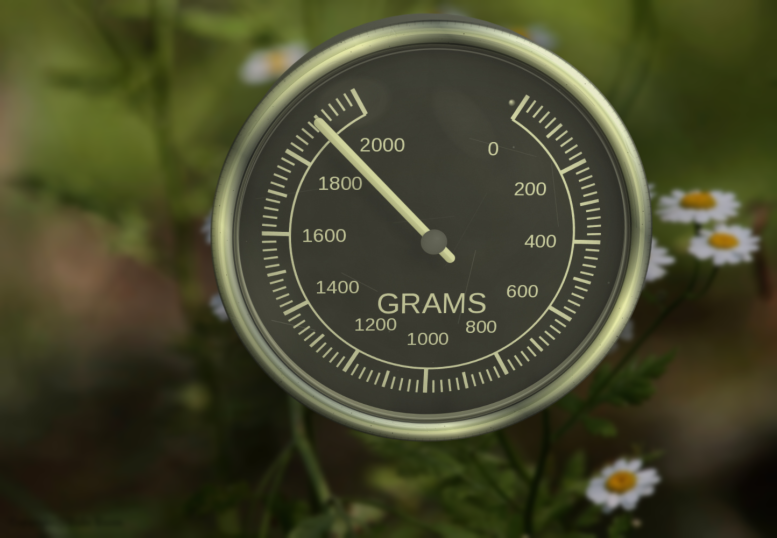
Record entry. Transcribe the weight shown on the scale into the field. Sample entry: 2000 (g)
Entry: 1900 (g)
